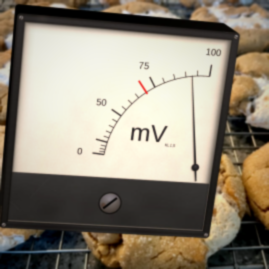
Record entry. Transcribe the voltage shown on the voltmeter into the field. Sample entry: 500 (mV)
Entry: 92.5 (mV)
